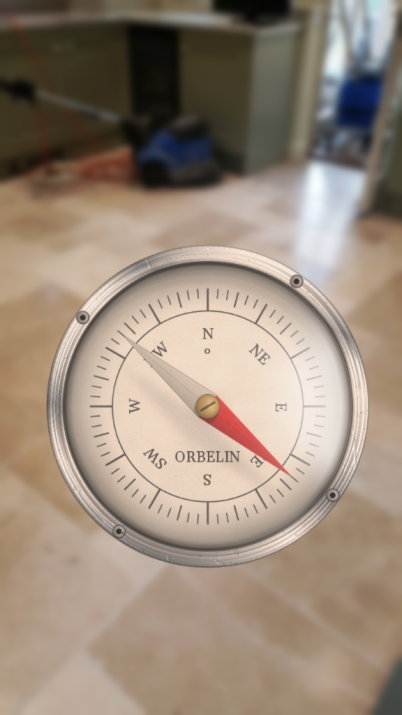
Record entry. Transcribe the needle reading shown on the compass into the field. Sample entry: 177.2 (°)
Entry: 130 (°)
